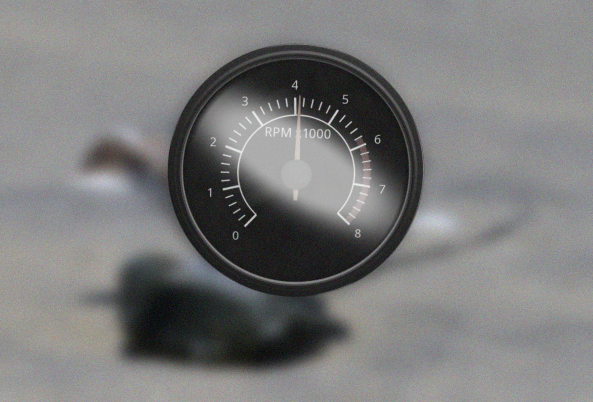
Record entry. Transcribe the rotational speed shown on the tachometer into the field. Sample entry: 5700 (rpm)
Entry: 4100 (rpm)
